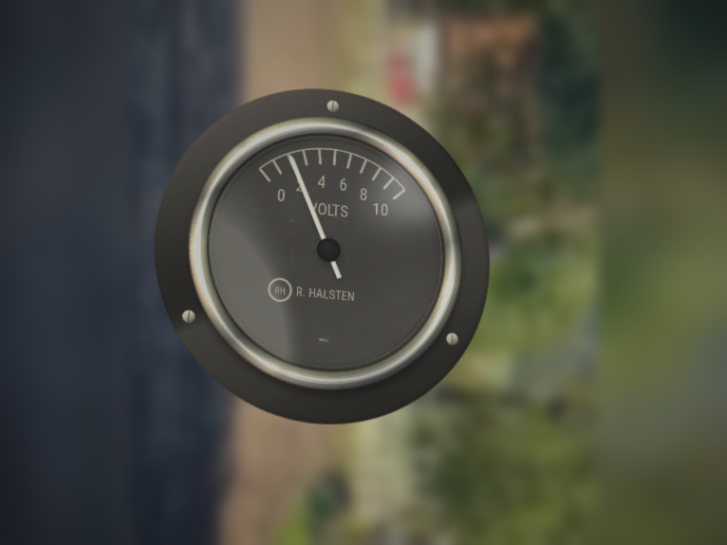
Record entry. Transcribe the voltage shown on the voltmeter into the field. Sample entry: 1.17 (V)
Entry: 2 (V)
